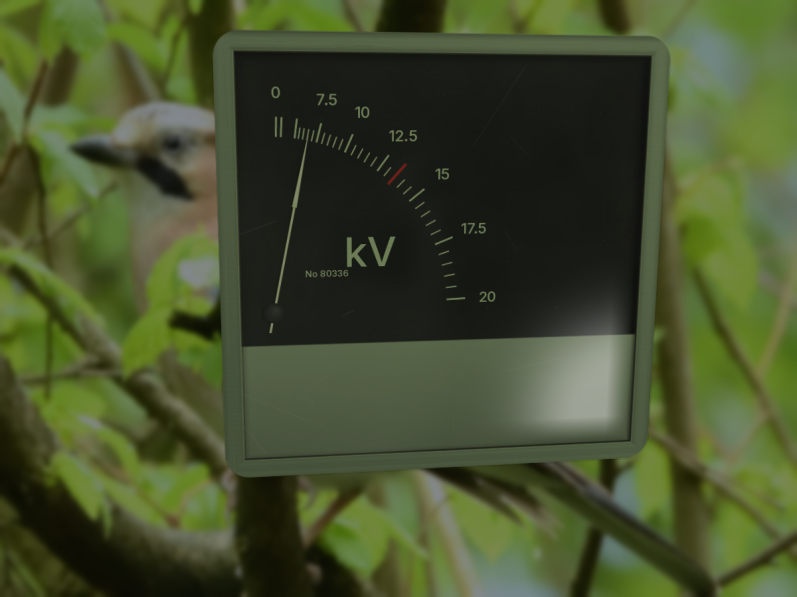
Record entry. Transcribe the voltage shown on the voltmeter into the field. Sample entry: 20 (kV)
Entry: 6.5 (kV)
